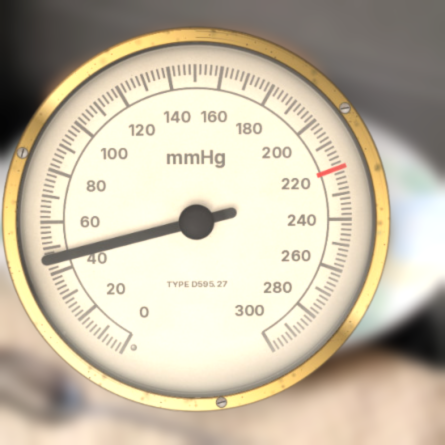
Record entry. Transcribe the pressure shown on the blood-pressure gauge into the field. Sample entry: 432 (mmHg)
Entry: 46 (mmHg)
